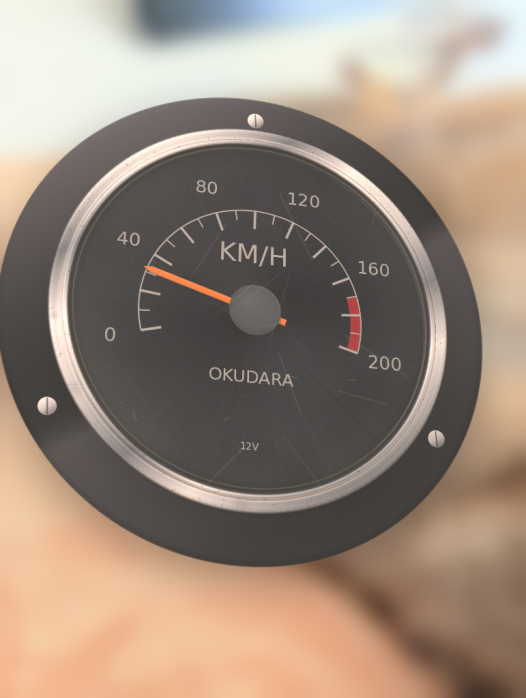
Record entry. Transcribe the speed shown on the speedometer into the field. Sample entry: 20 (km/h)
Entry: 30 (km/h)
